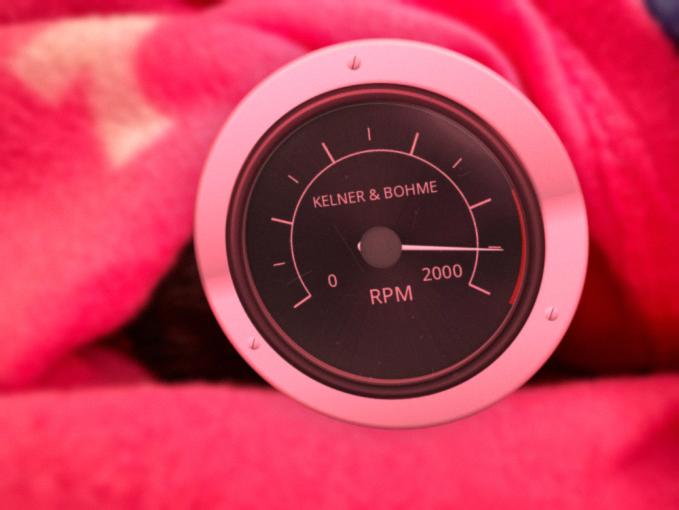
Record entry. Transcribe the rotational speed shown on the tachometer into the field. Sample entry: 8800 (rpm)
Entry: 1800 (rpm)
